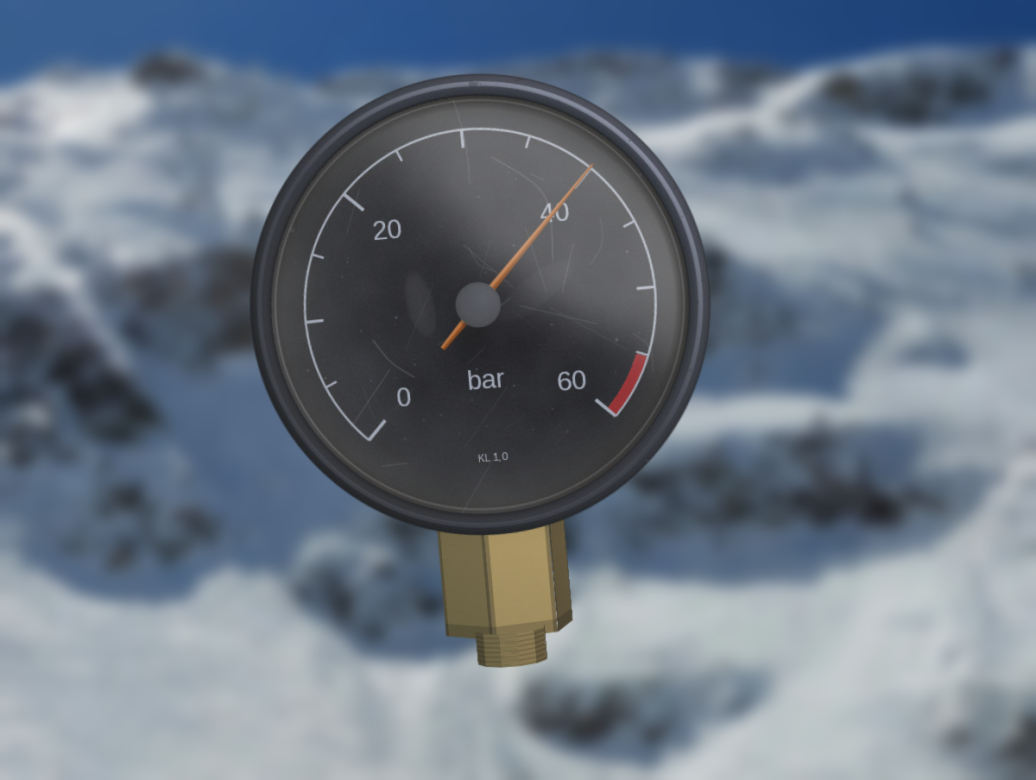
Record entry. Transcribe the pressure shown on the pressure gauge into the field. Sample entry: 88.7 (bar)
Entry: 40 (bar)
